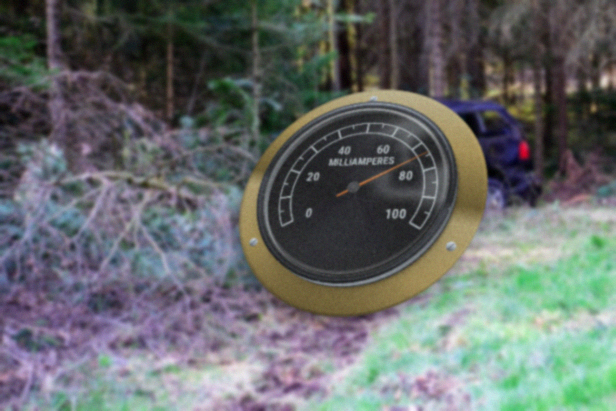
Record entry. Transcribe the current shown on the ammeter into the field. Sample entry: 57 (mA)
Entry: 75 (mA)
